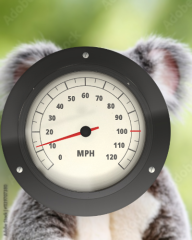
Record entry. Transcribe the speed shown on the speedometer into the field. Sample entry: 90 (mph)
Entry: 12.5 (mph)
